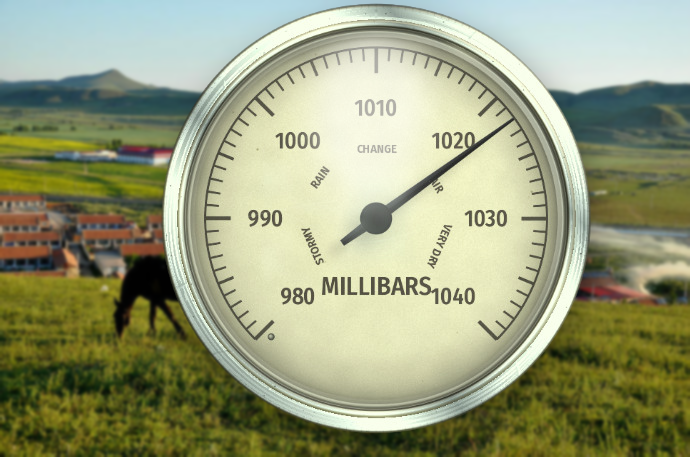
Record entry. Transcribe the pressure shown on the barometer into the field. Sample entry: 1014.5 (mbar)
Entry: 1022 (mbar)
